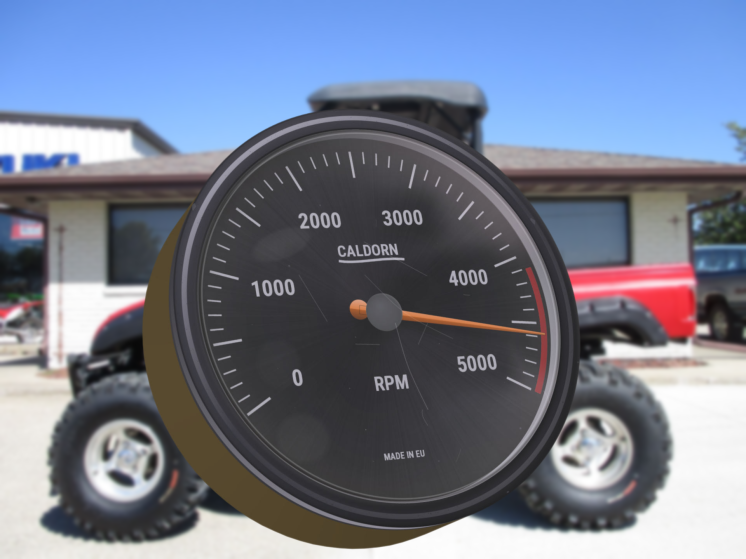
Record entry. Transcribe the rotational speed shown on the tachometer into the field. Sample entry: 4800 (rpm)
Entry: 4600 (rpm)
